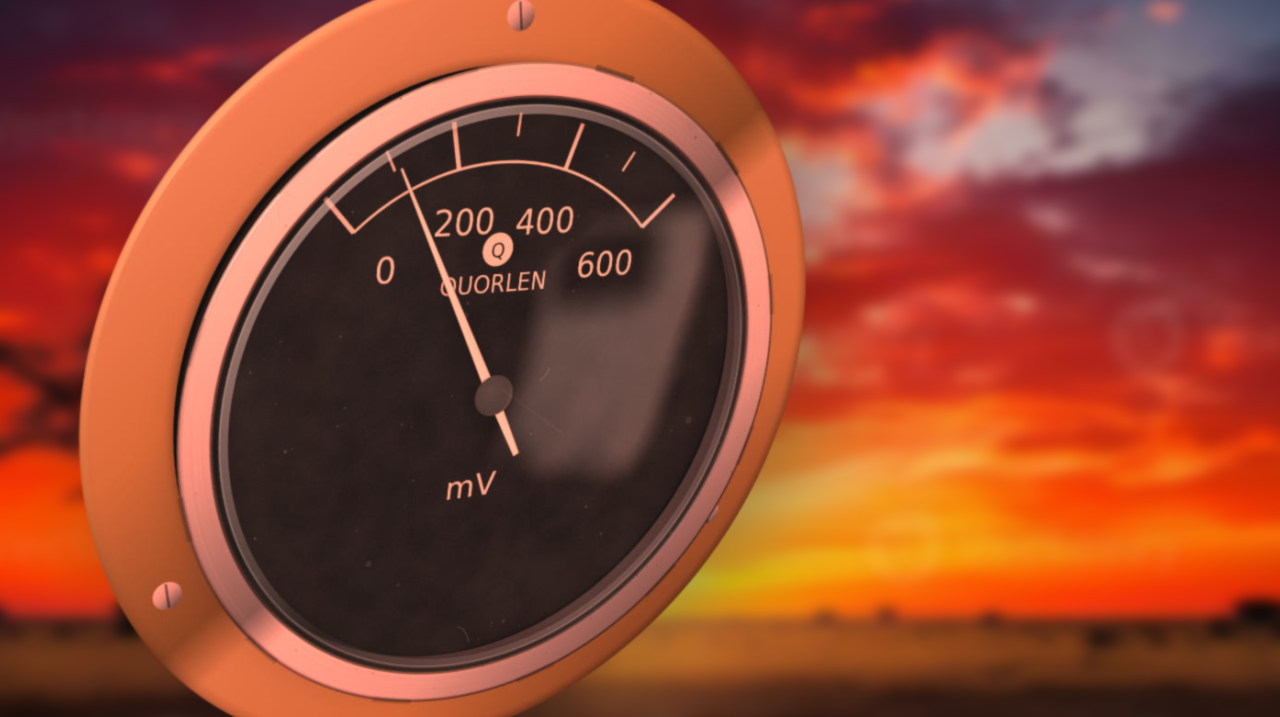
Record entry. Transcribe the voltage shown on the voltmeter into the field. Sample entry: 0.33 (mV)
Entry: 100 (mV)
